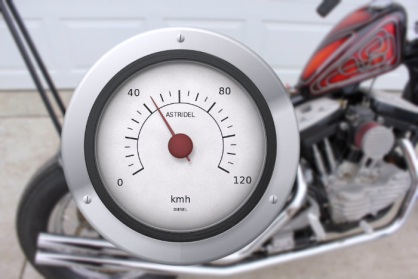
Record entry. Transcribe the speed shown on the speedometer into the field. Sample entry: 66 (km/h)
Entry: 45 (km/h)
